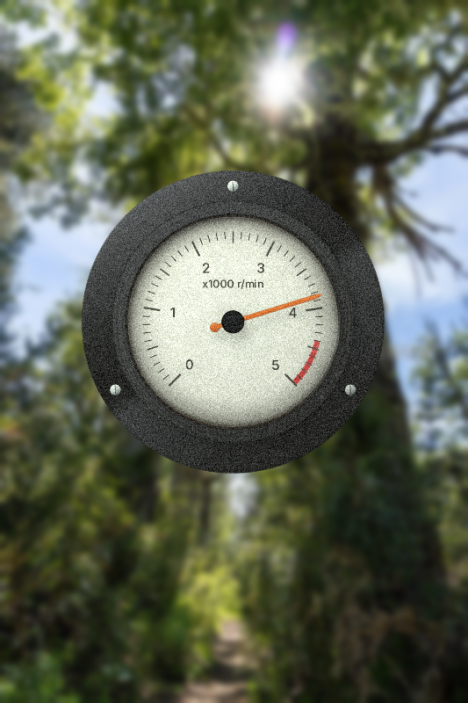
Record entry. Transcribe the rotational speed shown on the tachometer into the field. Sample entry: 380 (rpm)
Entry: 3850 (rpm)
